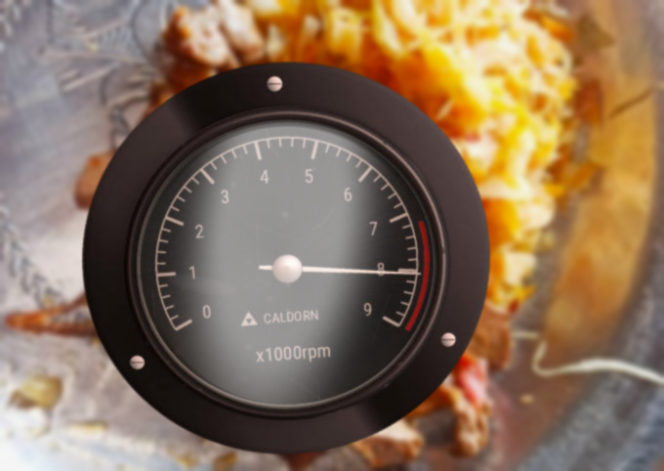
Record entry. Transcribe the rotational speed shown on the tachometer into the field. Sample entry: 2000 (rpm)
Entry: 8000 (rpm)
